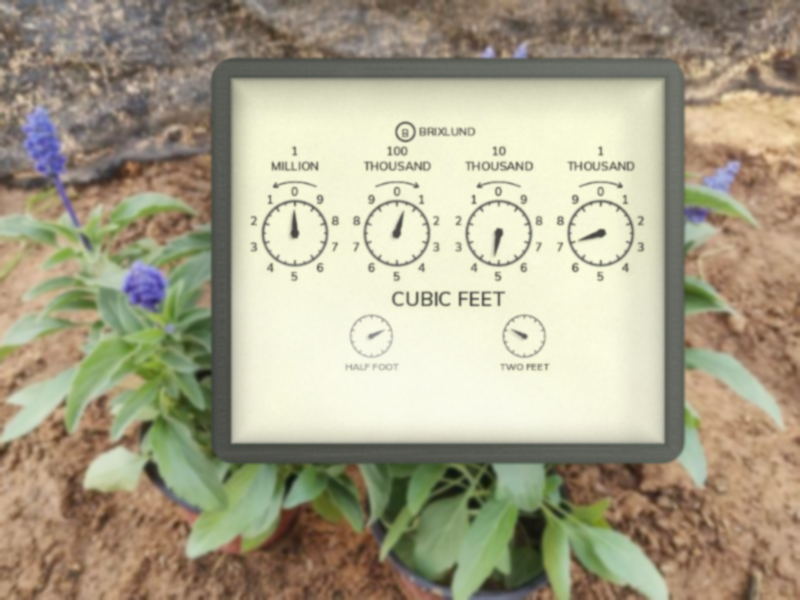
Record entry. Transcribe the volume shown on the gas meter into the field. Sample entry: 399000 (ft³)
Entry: 4700 (ft³)
